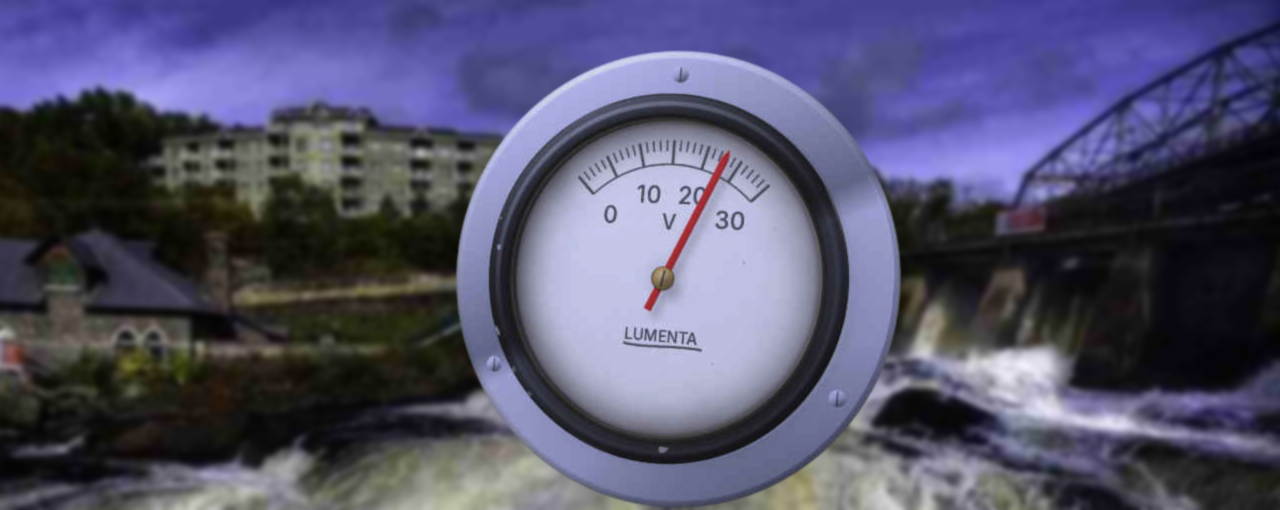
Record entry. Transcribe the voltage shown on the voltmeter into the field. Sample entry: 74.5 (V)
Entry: 23 (V)
